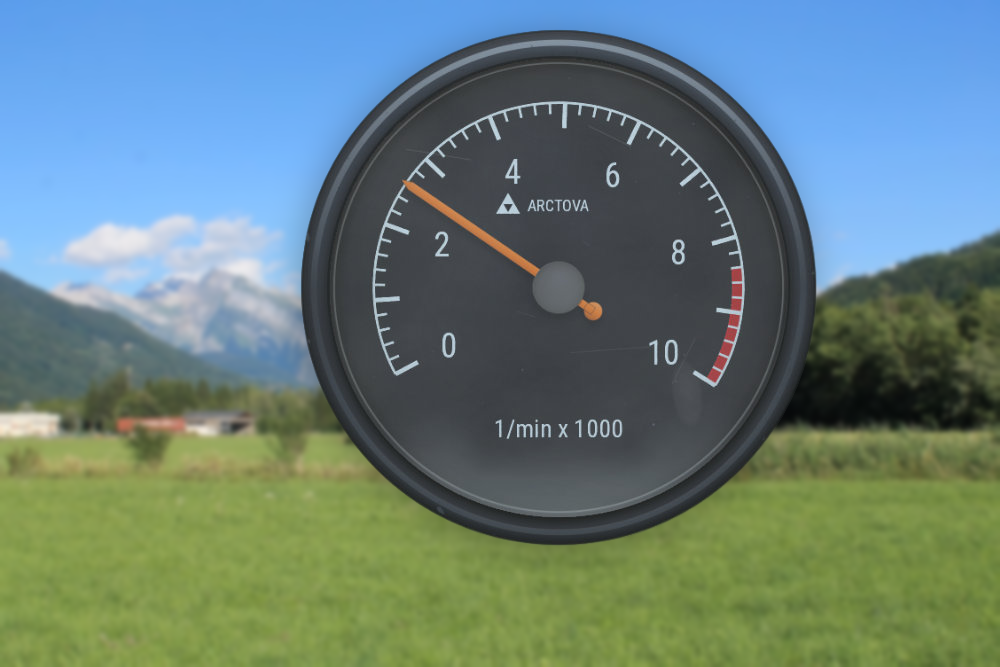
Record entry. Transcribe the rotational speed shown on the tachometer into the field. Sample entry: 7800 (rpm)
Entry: 2600 (rpm)
